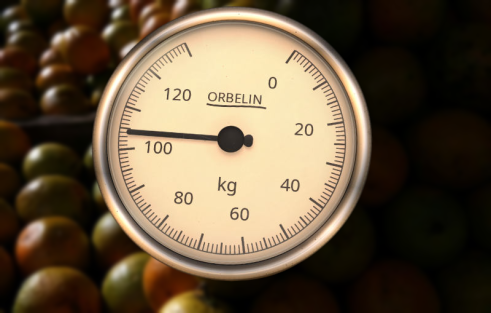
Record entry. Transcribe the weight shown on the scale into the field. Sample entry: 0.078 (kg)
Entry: 104 (kg)
